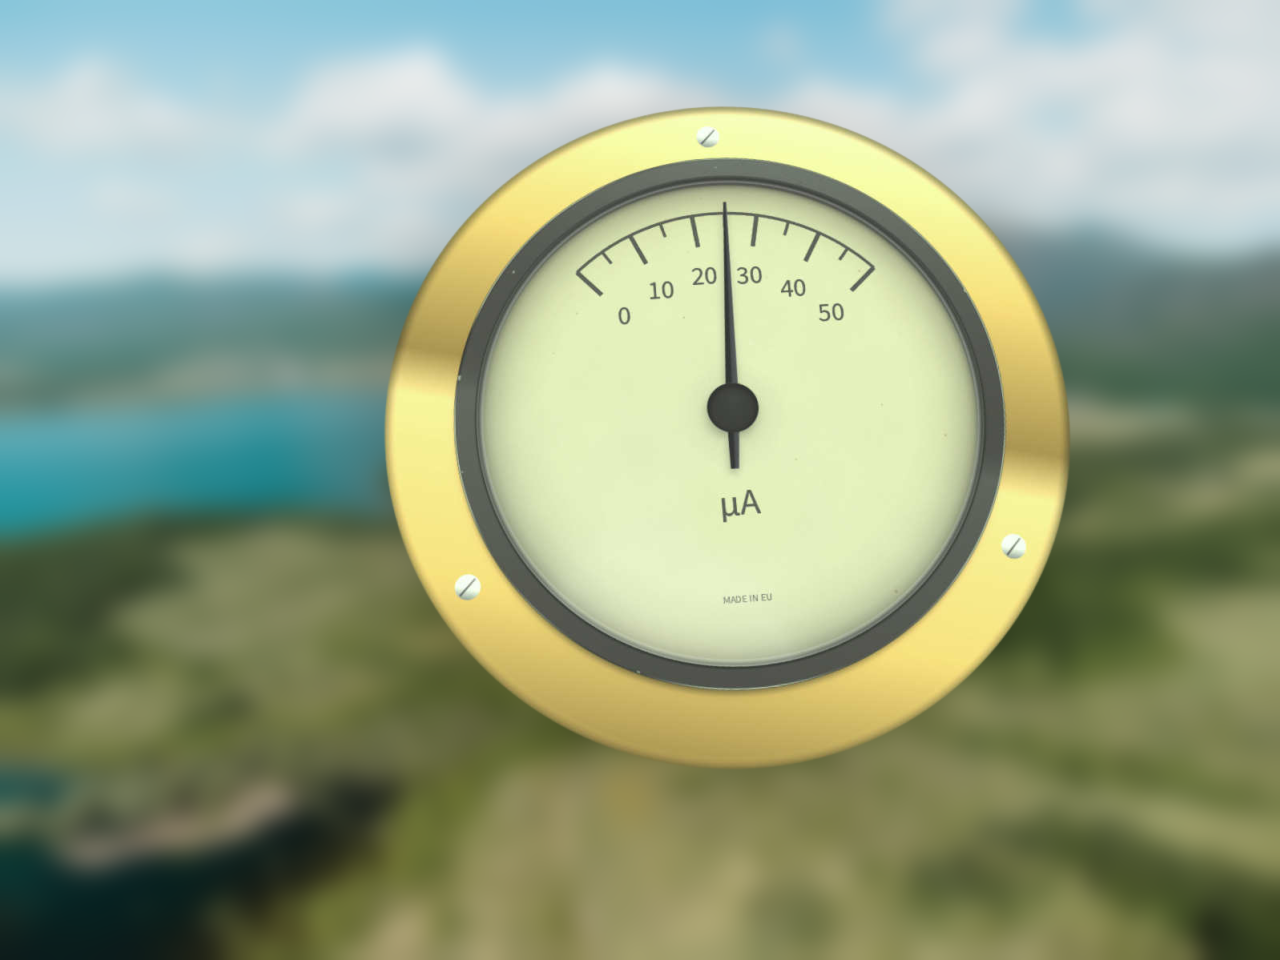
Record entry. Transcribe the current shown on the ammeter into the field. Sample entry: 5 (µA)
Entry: 25 (µA)
